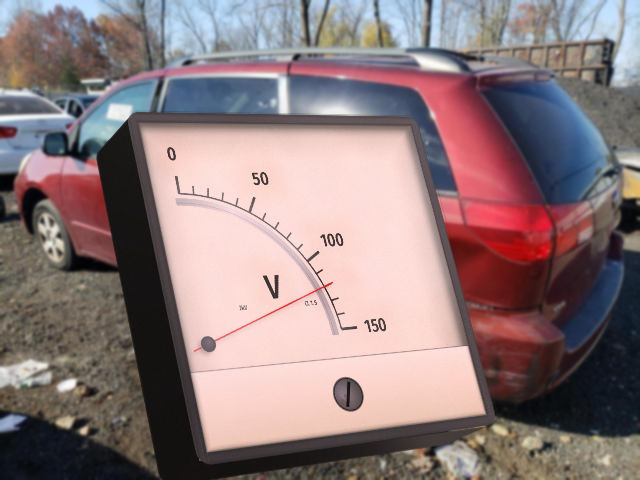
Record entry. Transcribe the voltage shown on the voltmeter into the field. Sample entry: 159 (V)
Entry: 120 (V)
